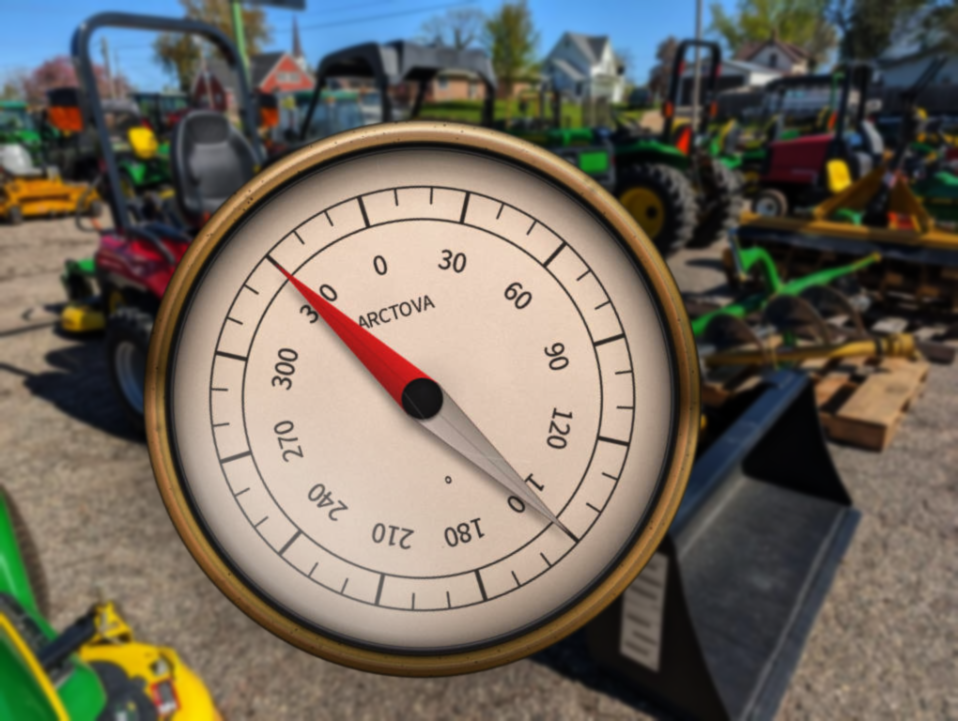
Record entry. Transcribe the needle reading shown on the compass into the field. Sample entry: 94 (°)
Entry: 330 (°)
